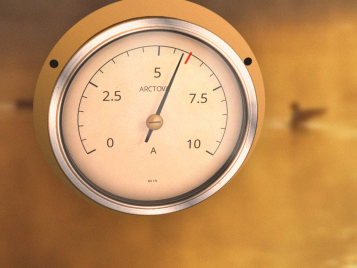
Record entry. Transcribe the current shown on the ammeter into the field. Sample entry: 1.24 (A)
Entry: 5.75 (A)
